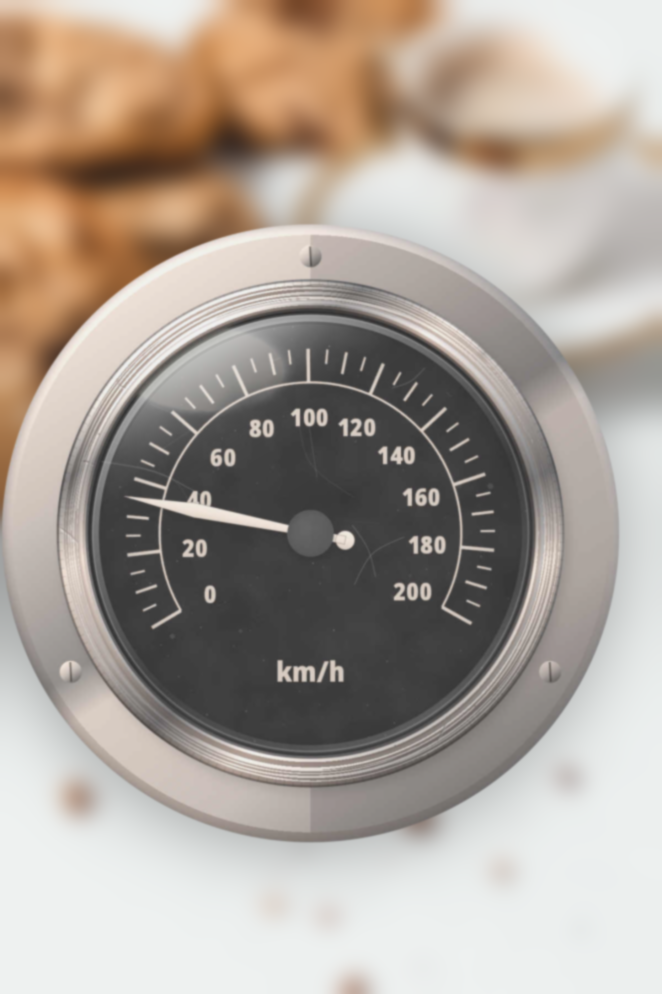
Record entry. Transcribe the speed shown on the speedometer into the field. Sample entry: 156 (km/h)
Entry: 35 (km/h)
